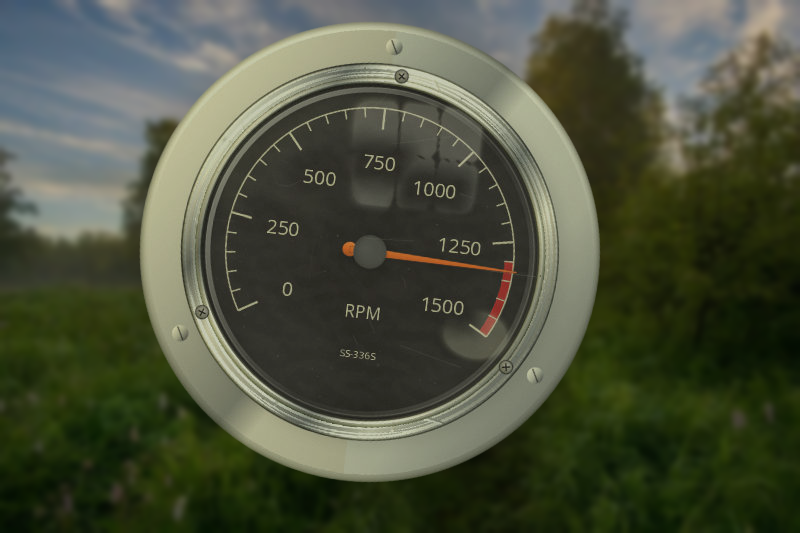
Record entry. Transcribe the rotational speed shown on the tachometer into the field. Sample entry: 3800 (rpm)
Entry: 1325 (rpm)
